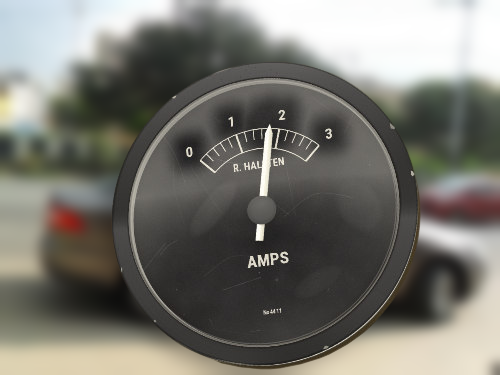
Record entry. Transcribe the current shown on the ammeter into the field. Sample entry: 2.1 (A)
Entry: 1.8 (A)
